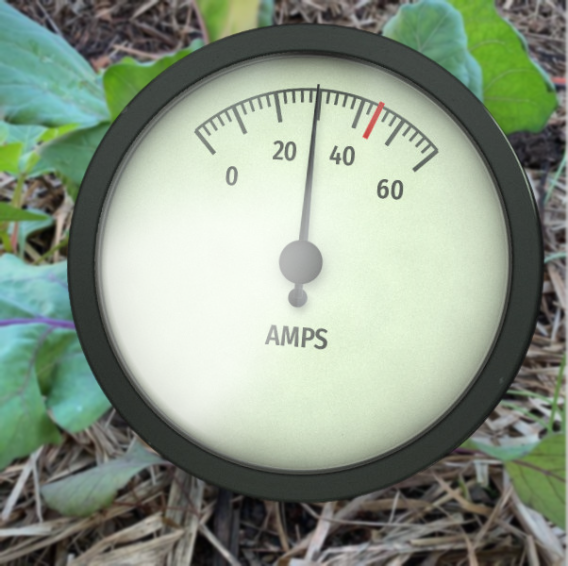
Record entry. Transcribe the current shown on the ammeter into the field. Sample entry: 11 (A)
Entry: 30 (A)
